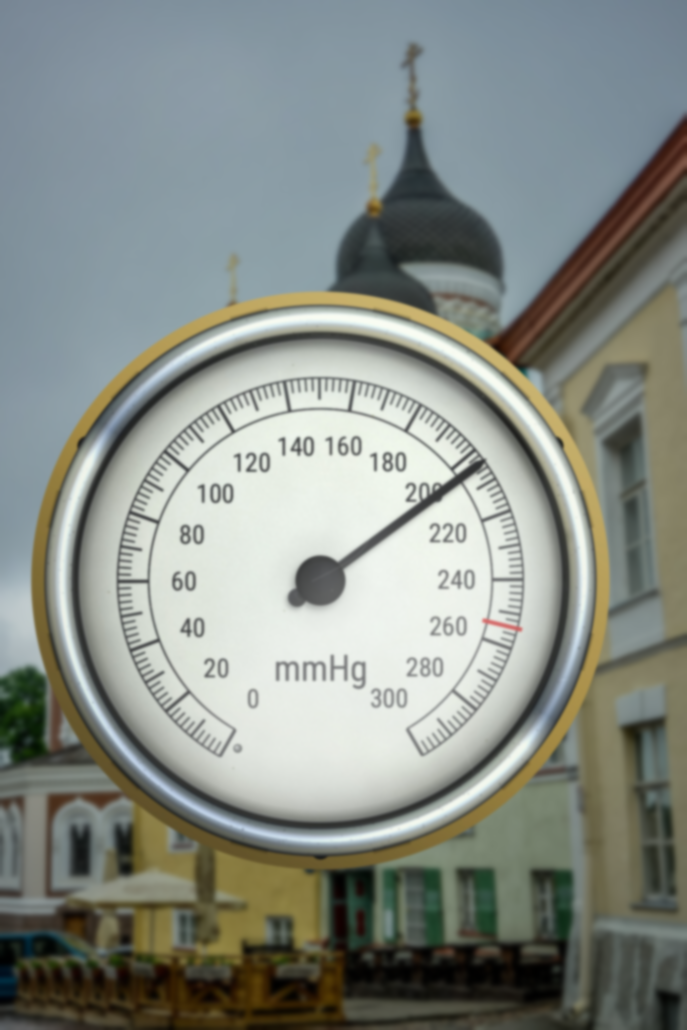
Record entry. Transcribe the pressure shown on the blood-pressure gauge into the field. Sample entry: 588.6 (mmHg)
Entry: 204 (mmHg)
